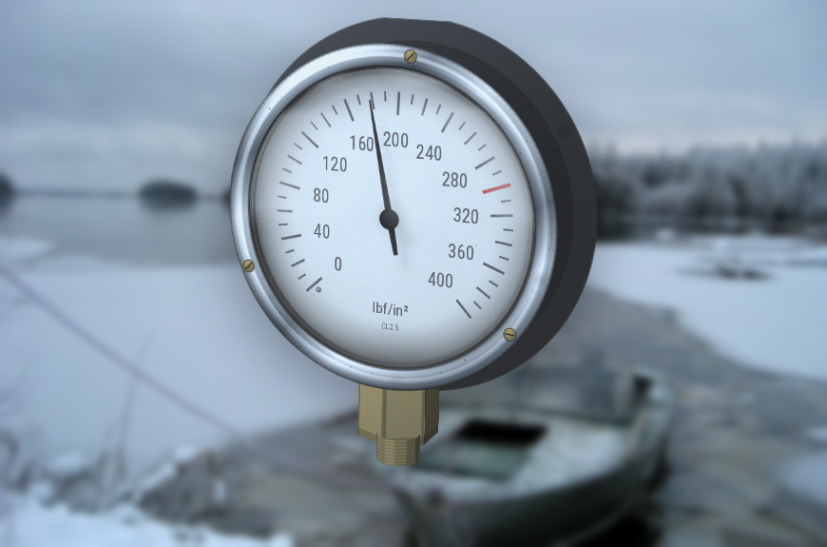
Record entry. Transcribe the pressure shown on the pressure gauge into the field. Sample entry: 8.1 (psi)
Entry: 180 (psi)
